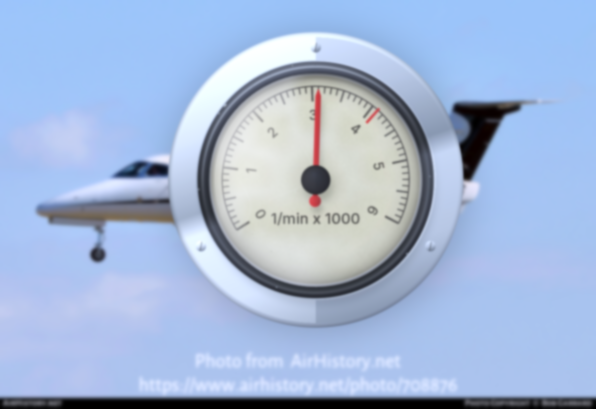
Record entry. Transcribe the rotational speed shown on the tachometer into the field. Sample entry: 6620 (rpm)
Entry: 3100 (rpm)
